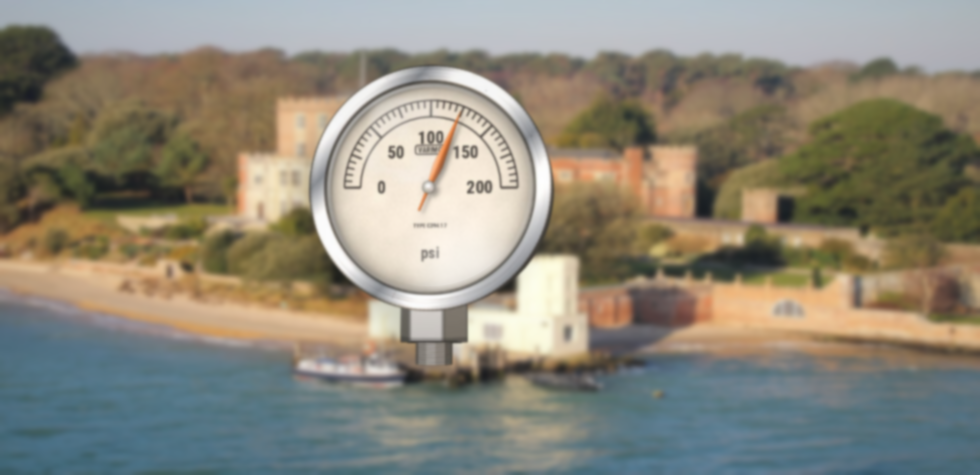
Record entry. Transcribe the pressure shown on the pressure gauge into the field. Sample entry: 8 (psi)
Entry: 125 (psi)
